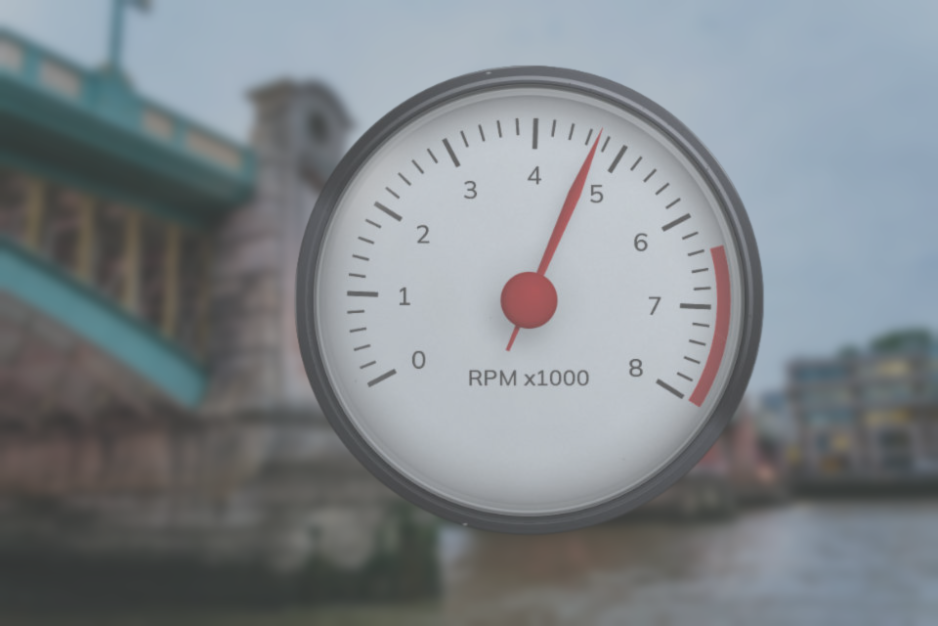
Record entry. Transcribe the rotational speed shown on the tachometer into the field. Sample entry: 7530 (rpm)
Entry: 4700 (rpm)
